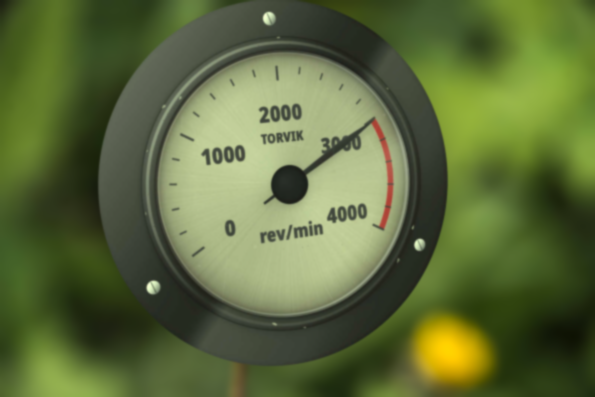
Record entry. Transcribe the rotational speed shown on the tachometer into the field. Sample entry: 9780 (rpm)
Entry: 3000 (rpm)
